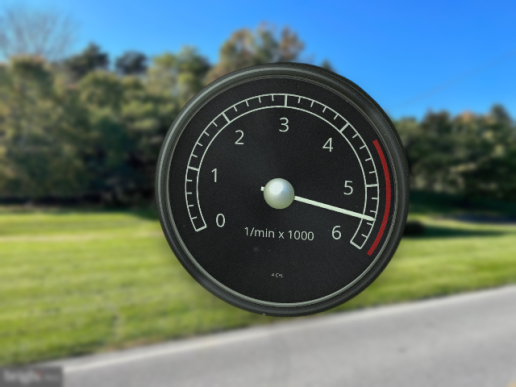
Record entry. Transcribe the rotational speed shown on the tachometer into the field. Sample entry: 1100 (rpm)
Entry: 5500 (rpm)
